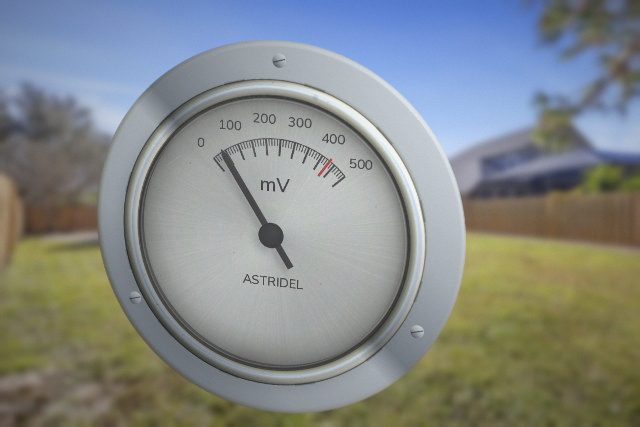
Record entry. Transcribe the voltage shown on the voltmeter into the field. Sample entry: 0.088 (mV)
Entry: 50 (mV)
